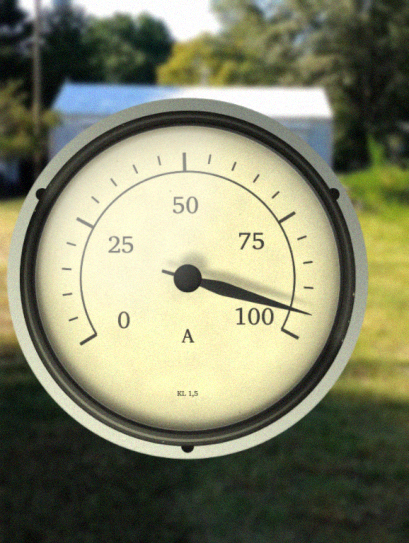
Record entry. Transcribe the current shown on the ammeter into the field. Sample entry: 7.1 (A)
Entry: 95 (A)
